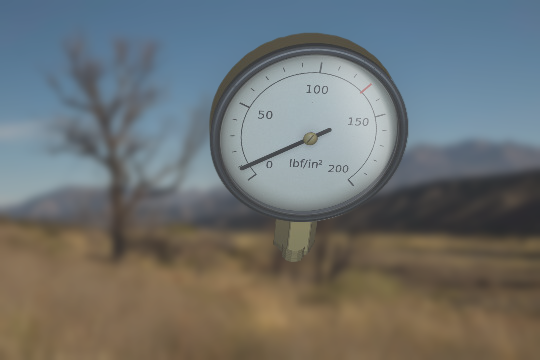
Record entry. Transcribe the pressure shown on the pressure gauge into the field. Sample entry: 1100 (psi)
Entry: 10 (psi)
